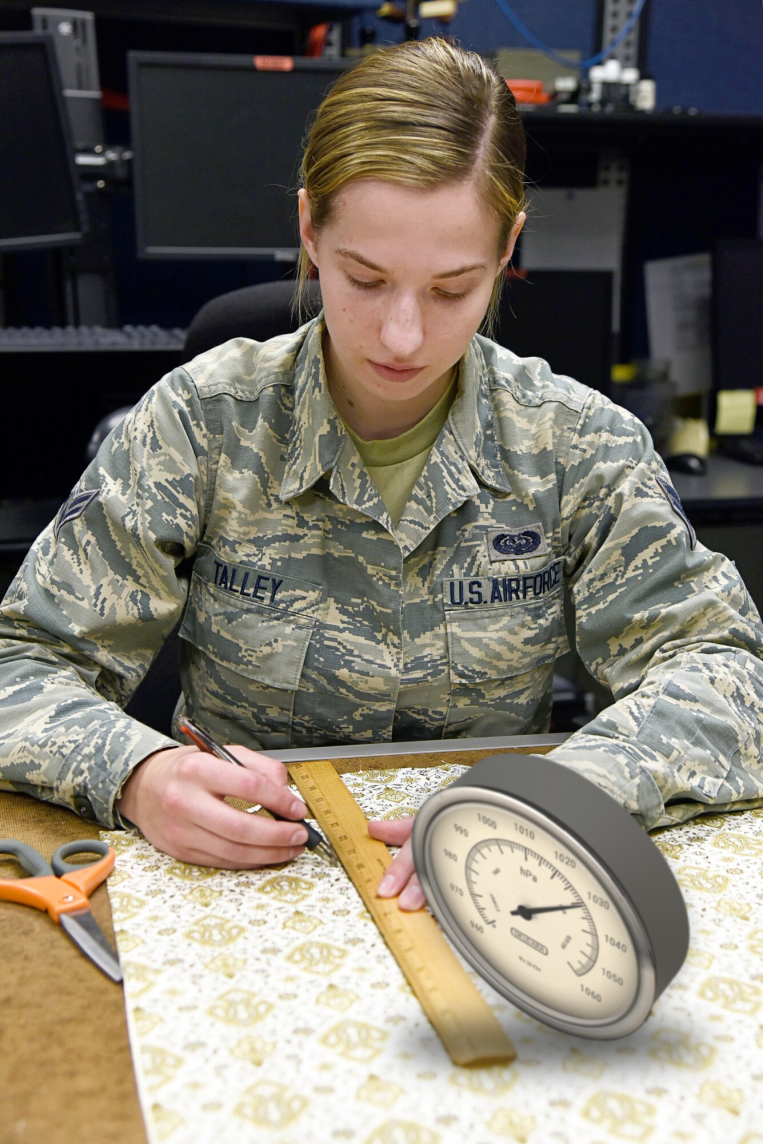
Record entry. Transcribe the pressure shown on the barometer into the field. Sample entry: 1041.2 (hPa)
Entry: 1030 (hPa)
